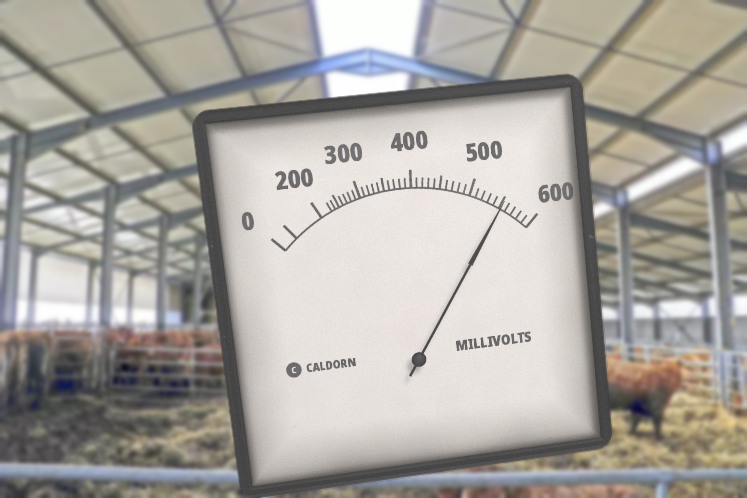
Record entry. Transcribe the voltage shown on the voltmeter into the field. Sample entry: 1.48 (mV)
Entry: 550 (mV)
